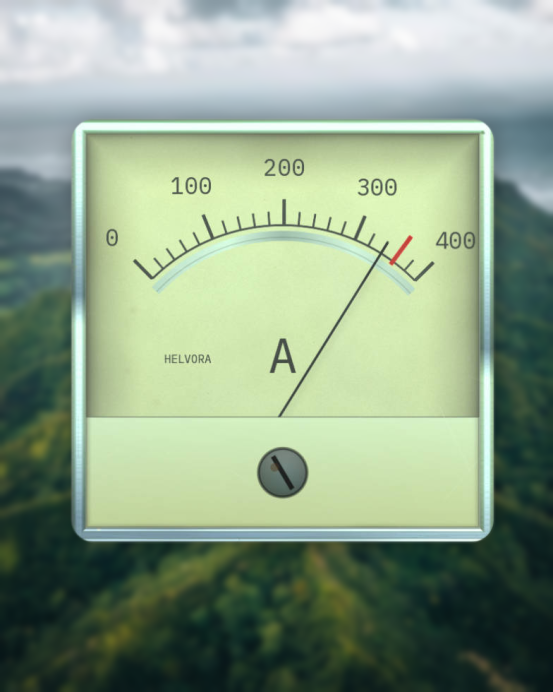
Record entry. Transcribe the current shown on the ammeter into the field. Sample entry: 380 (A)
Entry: 340 (A)
